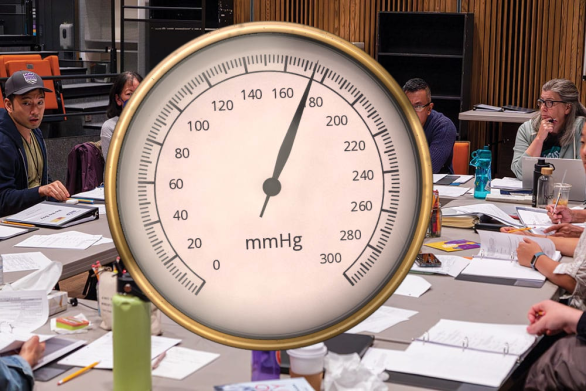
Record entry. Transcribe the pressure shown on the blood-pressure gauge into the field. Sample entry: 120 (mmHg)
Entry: 174 (mmHg)
